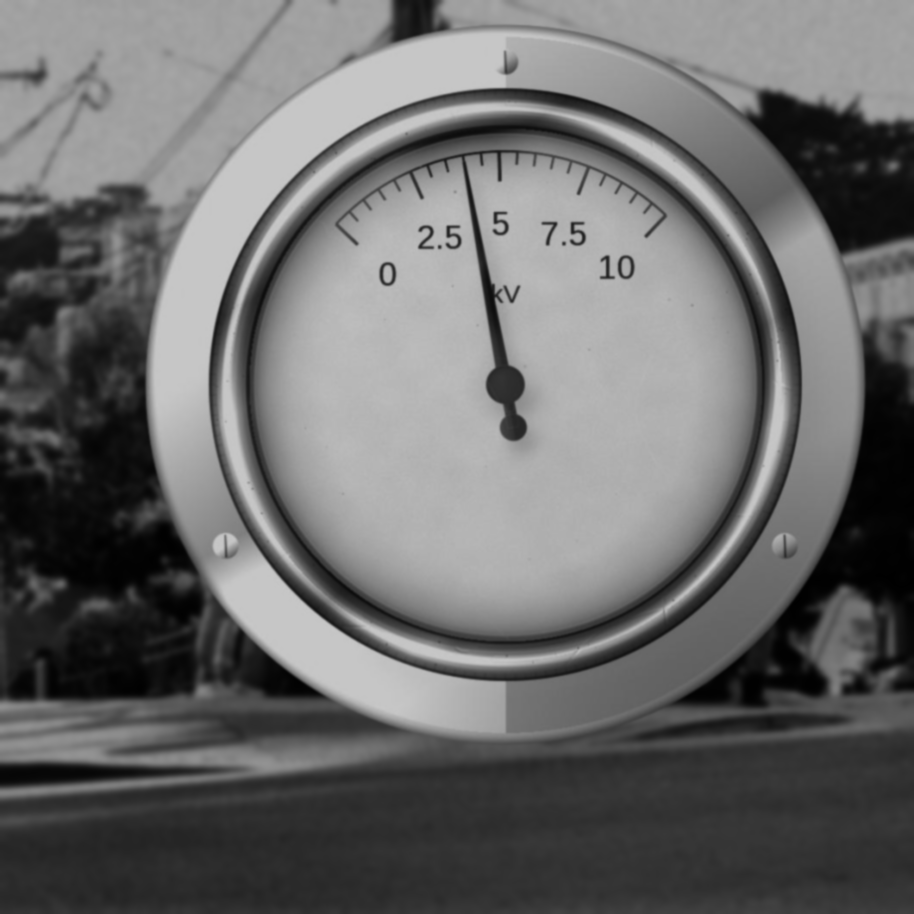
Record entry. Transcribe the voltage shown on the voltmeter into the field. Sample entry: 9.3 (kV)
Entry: 4 (kV)
